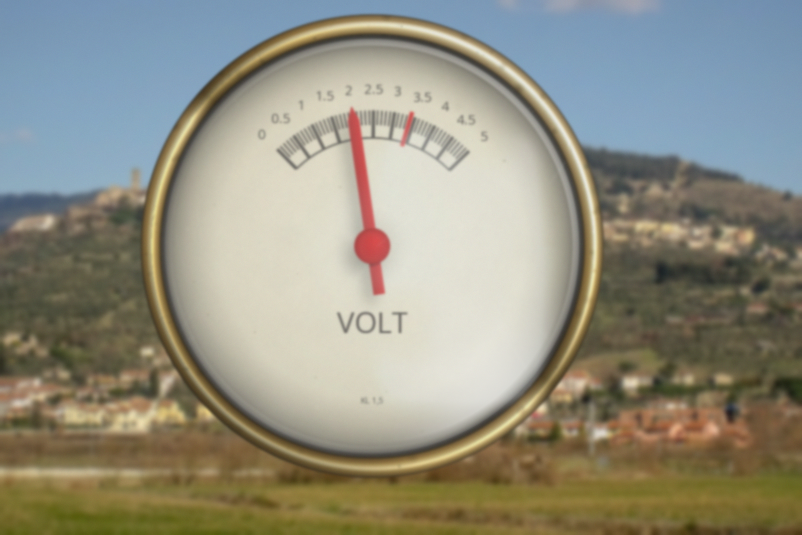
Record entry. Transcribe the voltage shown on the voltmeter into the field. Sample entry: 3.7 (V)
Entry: 2 (V)
